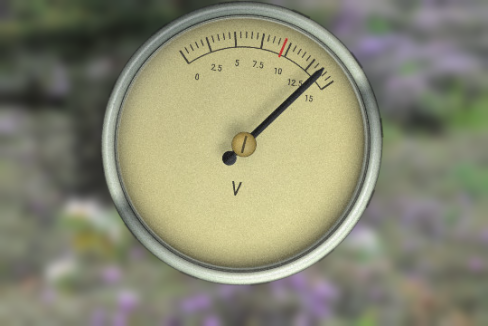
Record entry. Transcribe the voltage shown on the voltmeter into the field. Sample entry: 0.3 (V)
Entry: 13.5 (V)
